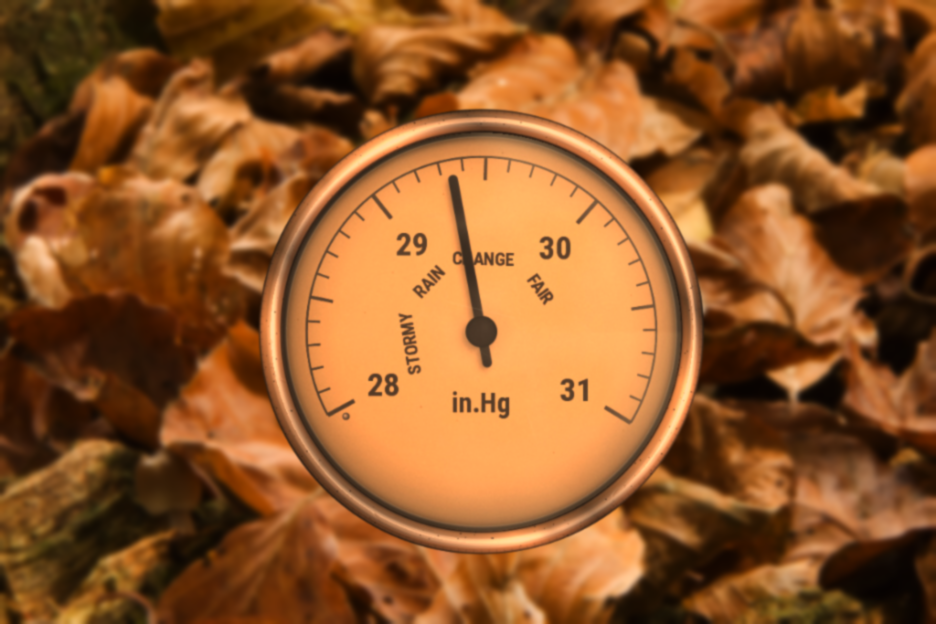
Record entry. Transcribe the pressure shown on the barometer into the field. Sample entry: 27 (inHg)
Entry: 29.35 (inHg)
